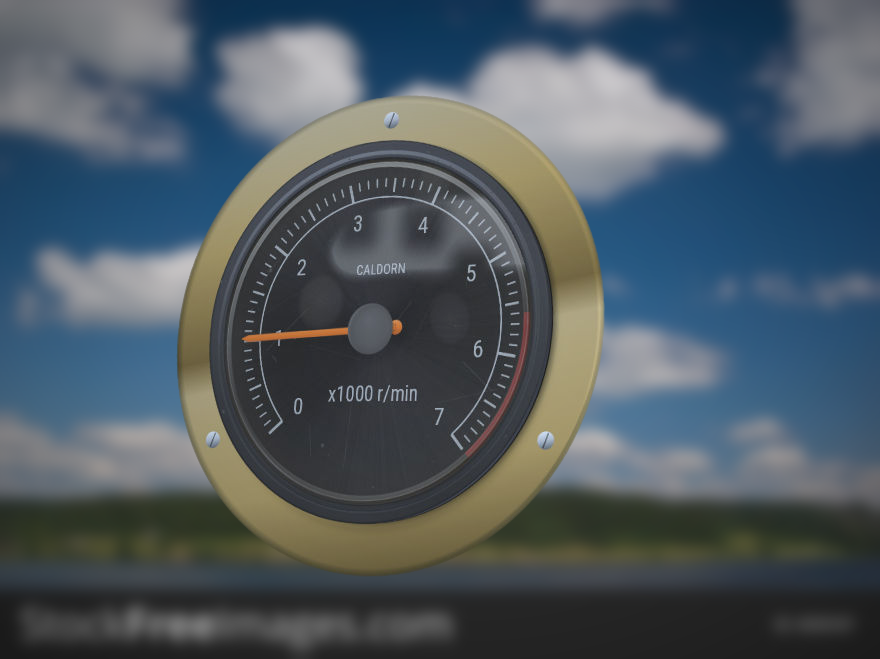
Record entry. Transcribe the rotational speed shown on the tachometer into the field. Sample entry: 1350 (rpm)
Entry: 1000 (rpm)
